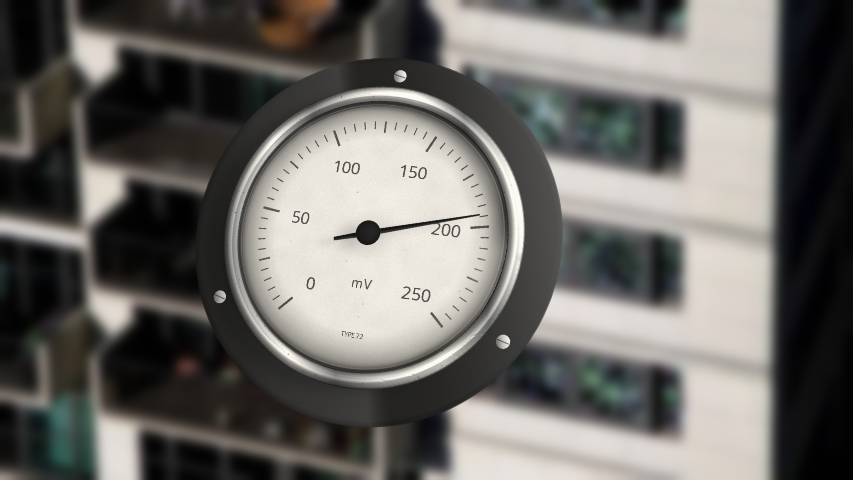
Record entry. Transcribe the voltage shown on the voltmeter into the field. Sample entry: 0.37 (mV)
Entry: 195 (mV)
